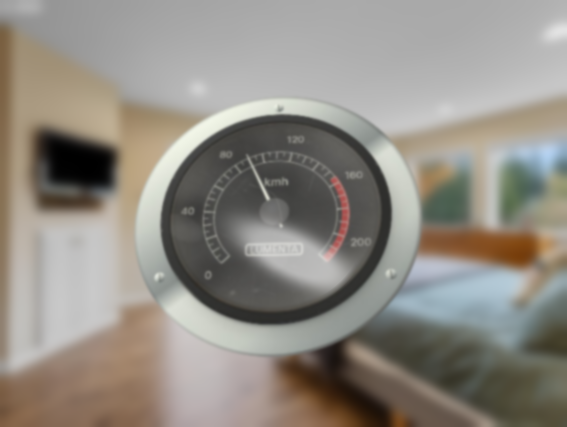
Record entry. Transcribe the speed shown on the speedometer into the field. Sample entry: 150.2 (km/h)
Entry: 90 (km/h)
